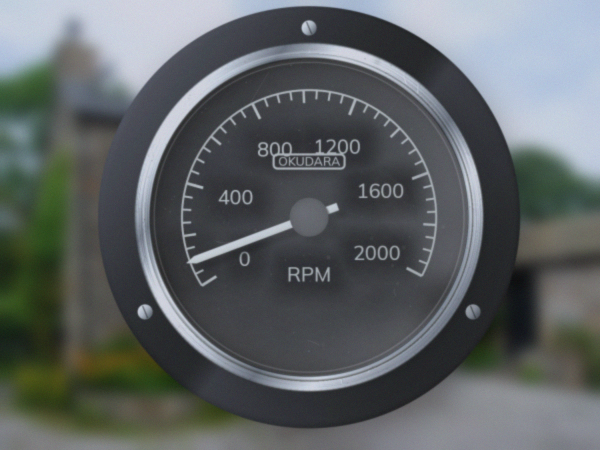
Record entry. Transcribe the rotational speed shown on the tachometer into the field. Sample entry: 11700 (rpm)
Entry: 100 (rpm)
